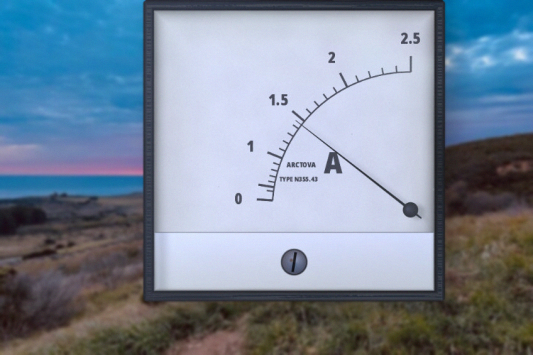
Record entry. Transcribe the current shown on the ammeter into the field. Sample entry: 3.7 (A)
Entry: 1.45 (A)
